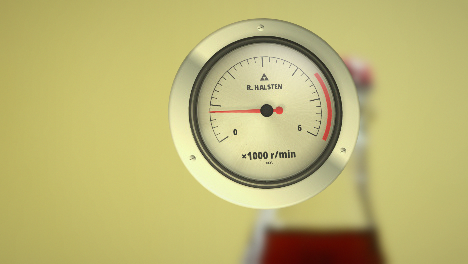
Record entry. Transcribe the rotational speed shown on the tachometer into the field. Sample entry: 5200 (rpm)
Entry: 800 (rpm)
